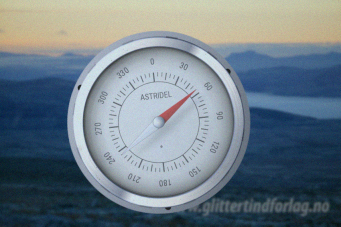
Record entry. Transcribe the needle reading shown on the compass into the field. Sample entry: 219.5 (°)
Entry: 55 (°)
